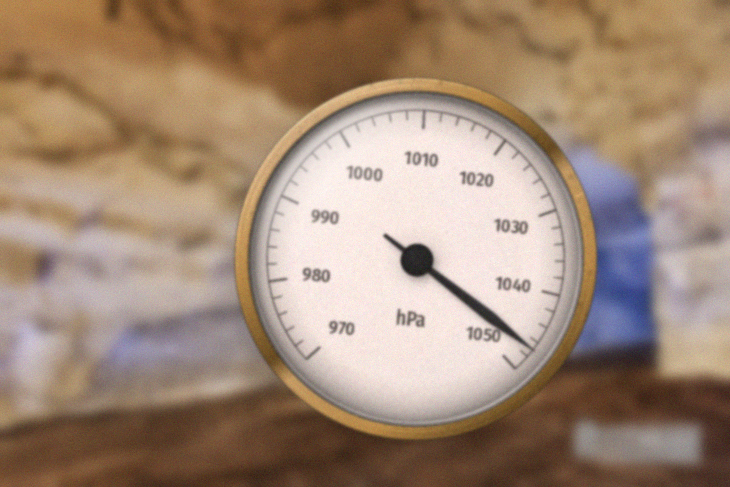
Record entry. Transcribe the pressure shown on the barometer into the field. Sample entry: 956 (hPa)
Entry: 1047 (hPa)
